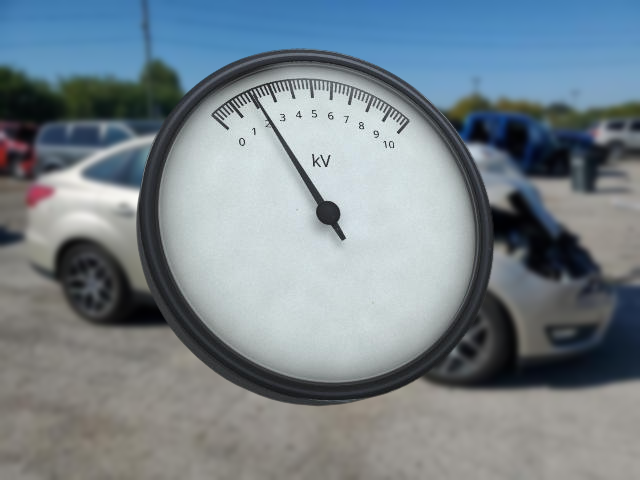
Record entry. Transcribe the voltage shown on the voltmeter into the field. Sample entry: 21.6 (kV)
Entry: 2 (kV)
